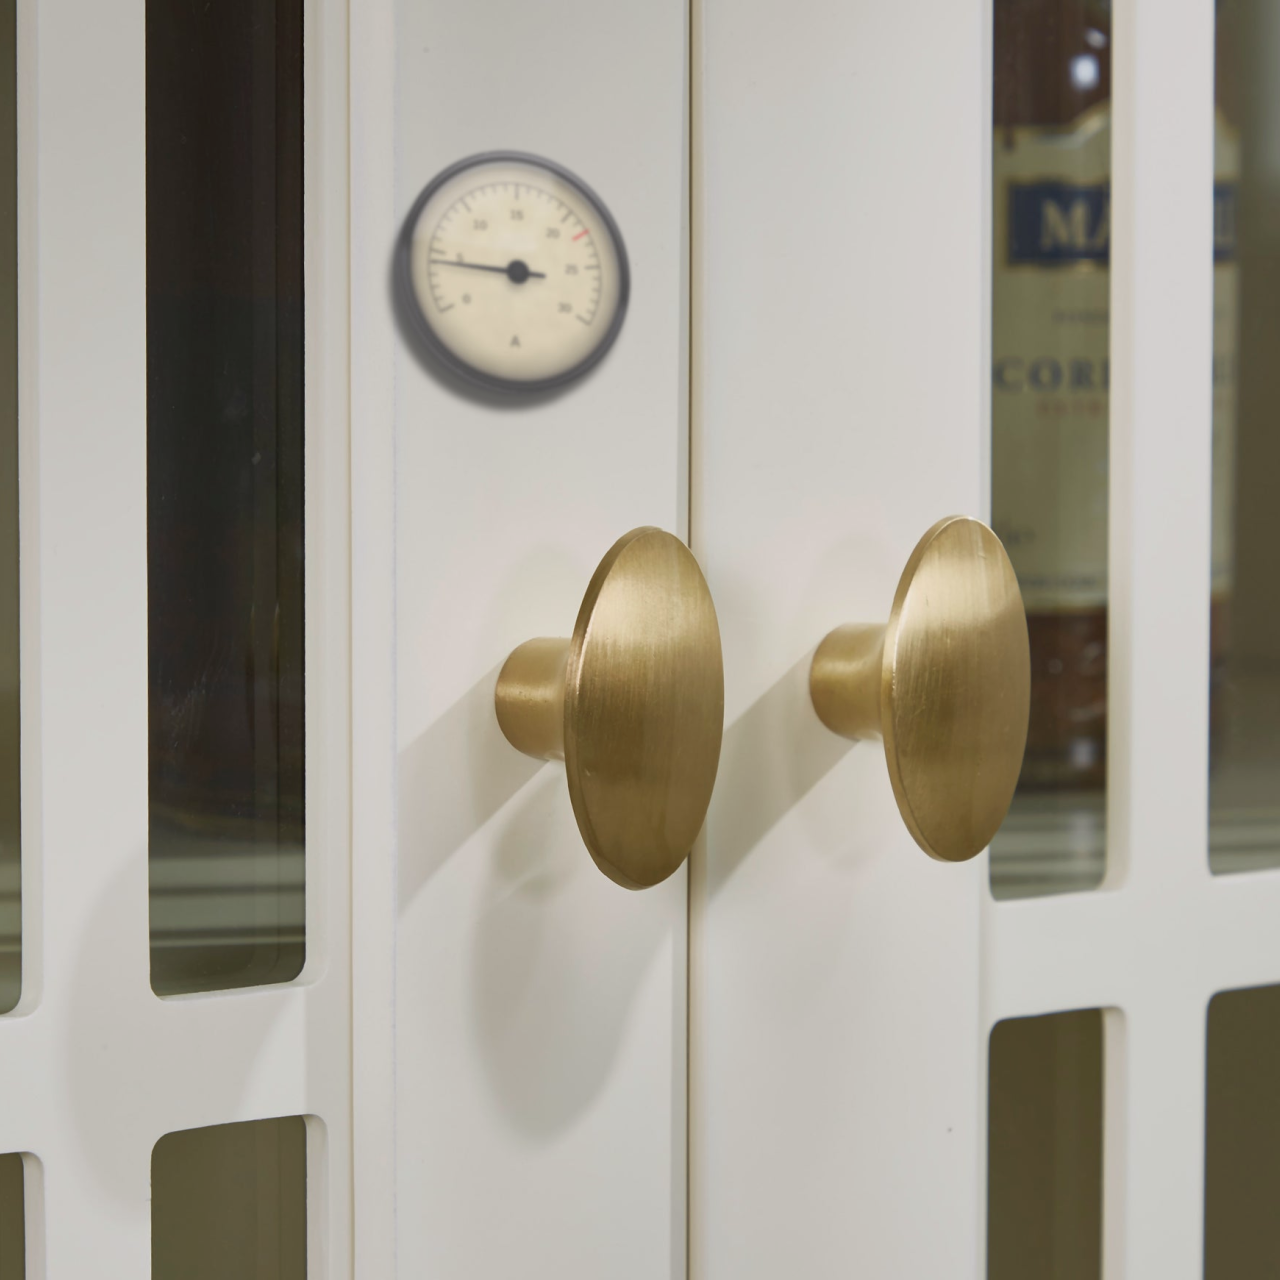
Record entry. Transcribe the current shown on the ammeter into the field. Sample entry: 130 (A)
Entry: 4 (A)
